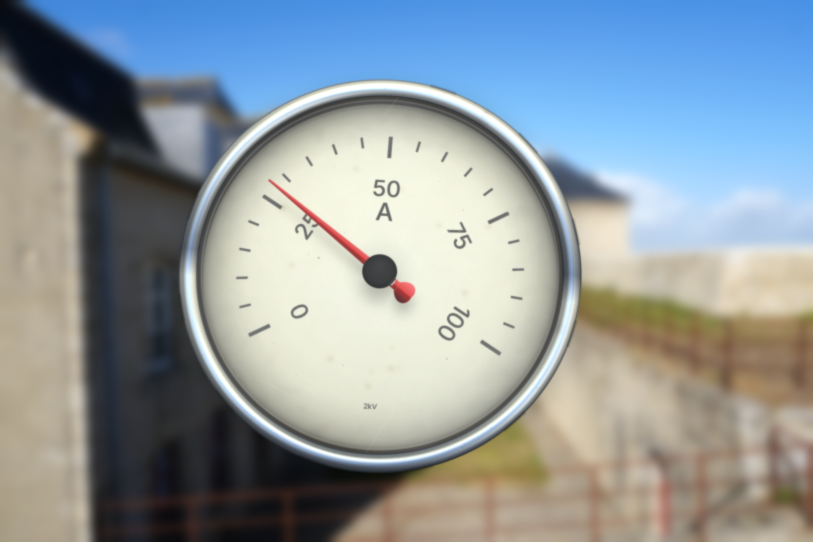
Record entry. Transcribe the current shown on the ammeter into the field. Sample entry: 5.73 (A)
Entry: 27.5 (A)
